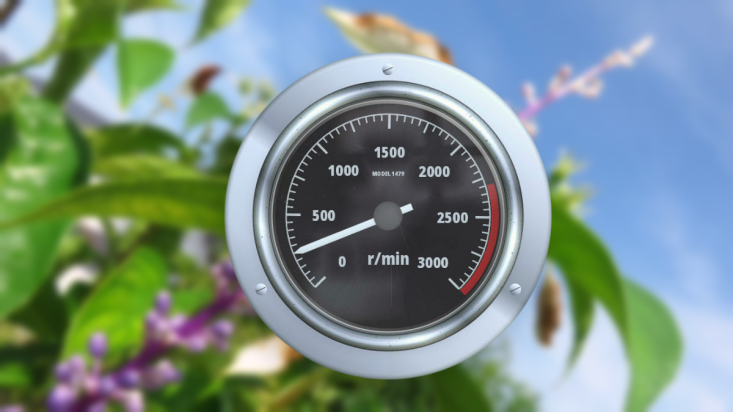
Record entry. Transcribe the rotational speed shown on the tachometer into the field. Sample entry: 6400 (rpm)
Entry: 250 (rpm)
